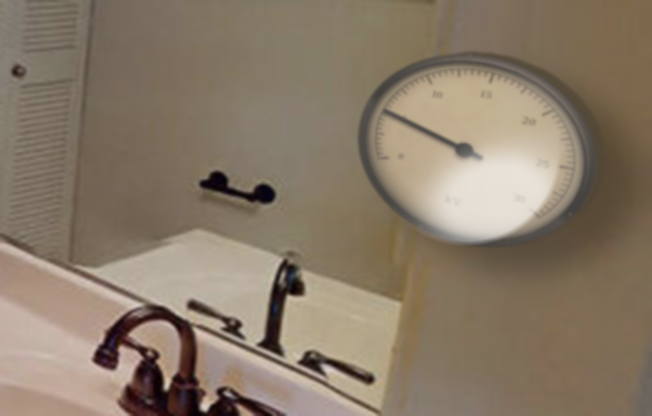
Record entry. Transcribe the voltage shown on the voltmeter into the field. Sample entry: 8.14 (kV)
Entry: 5 (kV)
